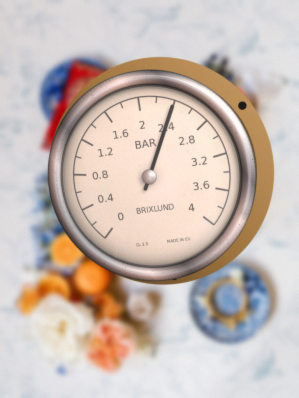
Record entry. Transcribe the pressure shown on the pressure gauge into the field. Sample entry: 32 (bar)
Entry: 2.4 (bar)
